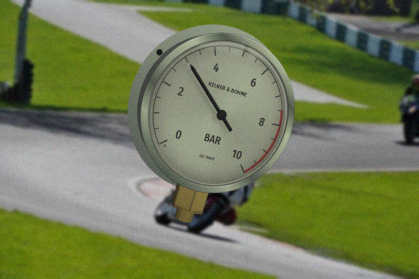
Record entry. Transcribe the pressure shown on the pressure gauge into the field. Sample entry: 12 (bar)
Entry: 3 (bar)
